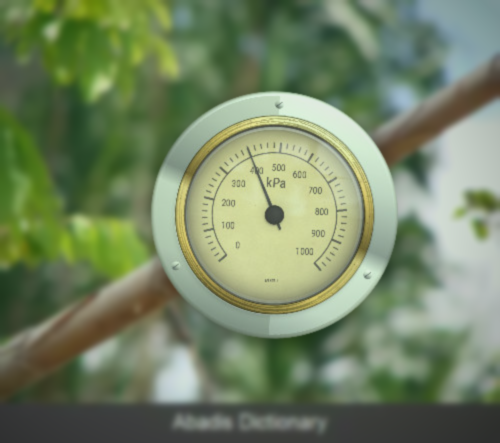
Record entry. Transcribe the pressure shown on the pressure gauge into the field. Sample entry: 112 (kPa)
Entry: 400 (kPa)
